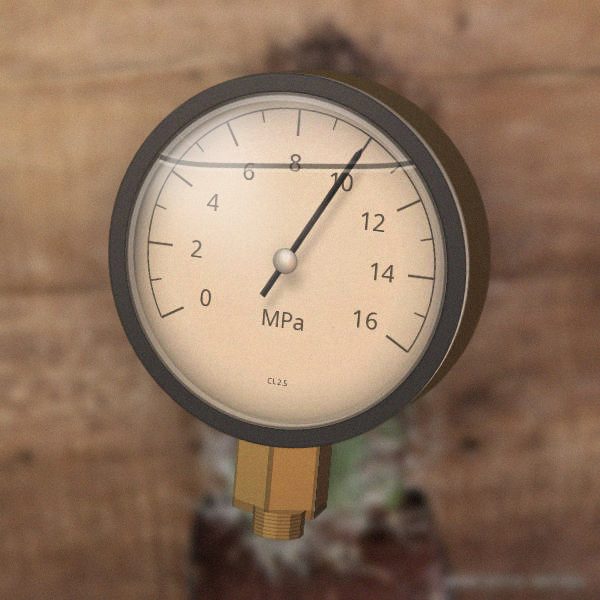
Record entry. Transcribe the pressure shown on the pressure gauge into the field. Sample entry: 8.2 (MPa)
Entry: 10 (MPa)
